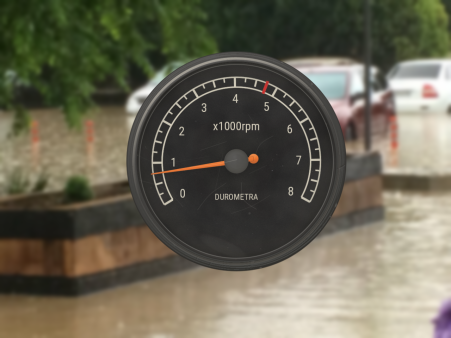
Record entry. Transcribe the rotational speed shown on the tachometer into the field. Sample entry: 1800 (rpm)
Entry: 750 (rpm)
